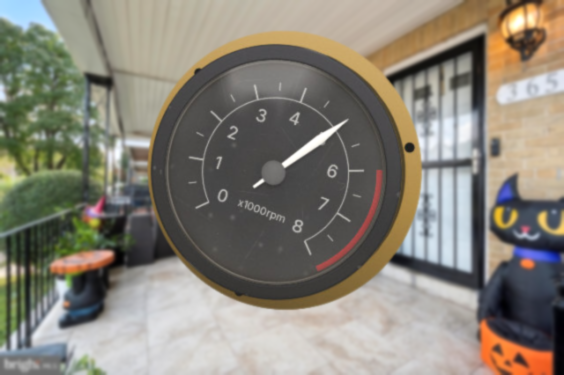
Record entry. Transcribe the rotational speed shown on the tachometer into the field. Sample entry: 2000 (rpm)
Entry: 5000 (rpm)
